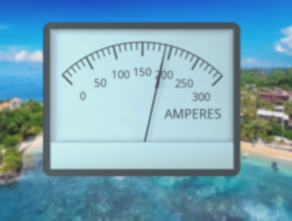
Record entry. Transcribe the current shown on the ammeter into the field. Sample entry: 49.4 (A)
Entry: 190 (A)
